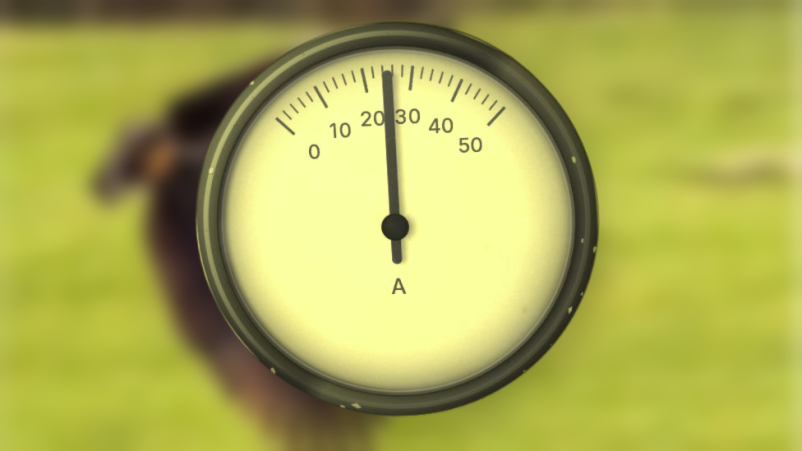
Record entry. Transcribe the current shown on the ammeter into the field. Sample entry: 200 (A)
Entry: 25 (A)
